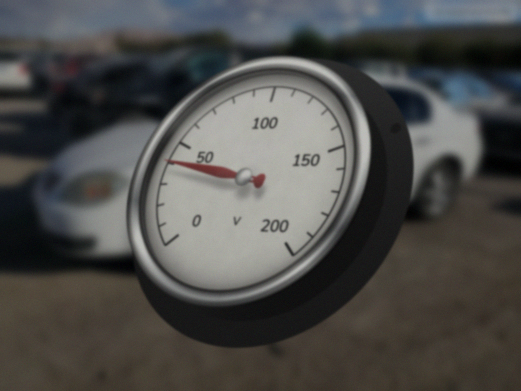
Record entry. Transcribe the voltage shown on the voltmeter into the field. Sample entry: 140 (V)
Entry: 40 (V)
